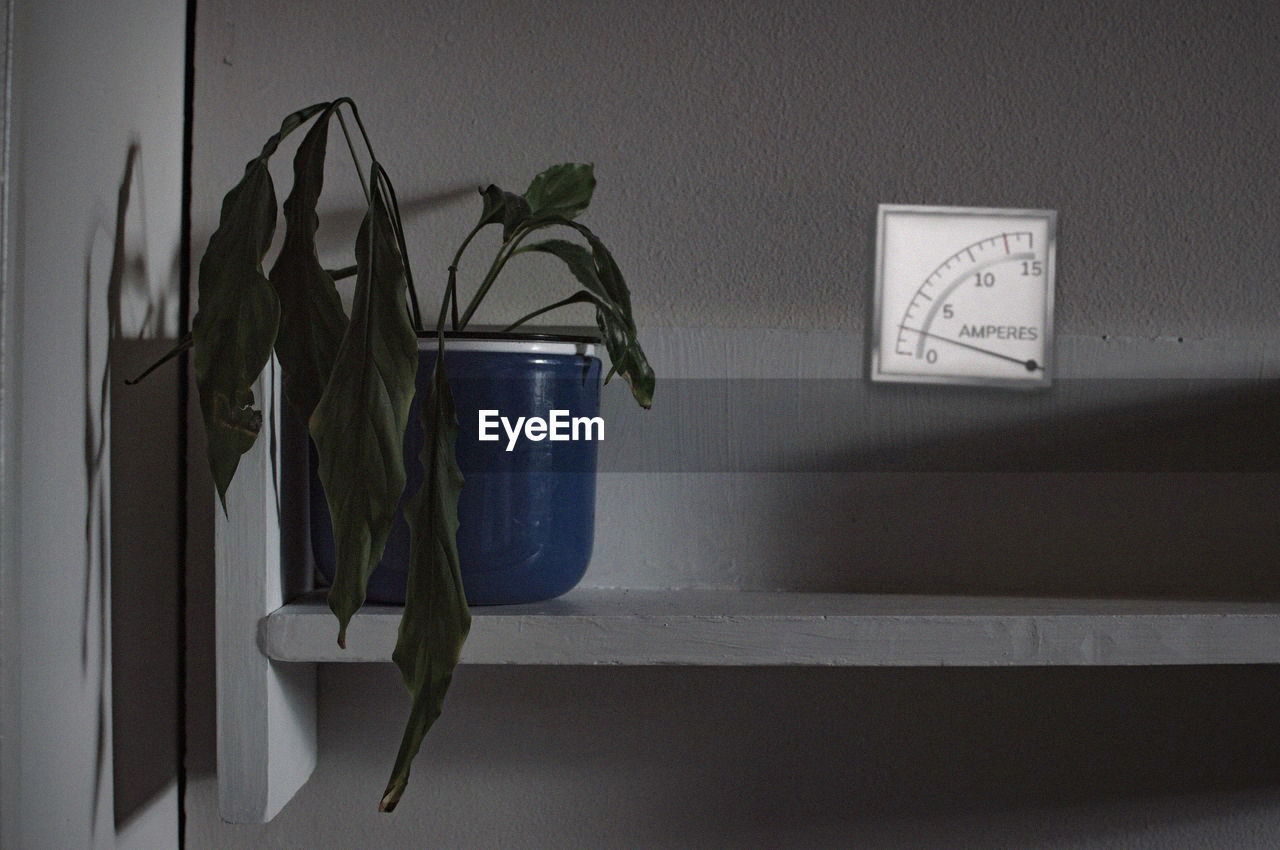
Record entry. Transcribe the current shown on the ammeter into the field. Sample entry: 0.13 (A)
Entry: 2 (A)
